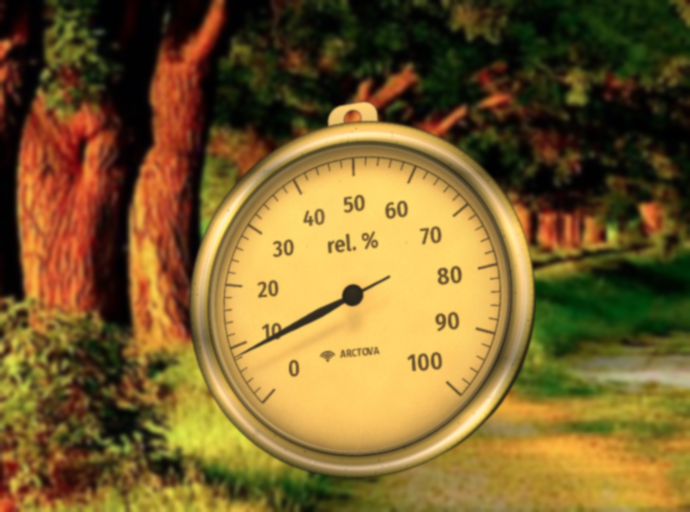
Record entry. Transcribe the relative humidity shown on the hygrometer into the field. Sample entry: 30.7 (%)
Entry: 8 (%)
